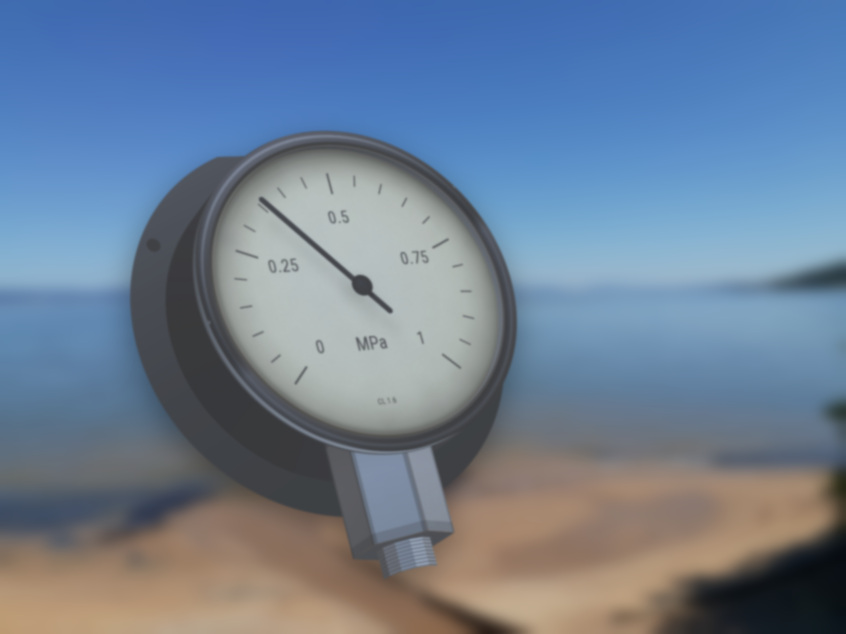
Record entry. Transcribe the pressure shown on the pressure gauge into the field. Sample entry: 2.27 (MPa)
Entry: 0.35 (MPa)
